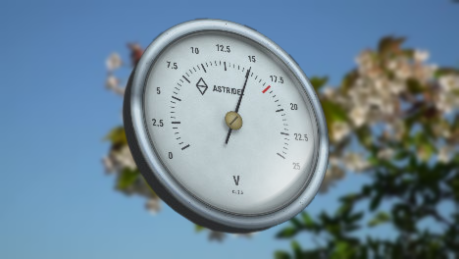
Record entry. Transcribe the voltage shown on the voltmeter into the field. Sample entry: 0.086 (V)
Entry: 15 (V)
